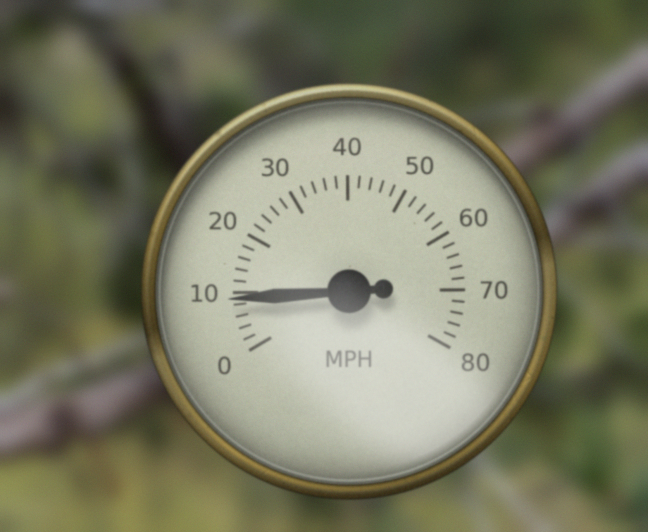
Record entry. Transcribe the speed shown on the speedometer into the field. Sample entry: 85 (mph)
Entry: 9 (mph)
